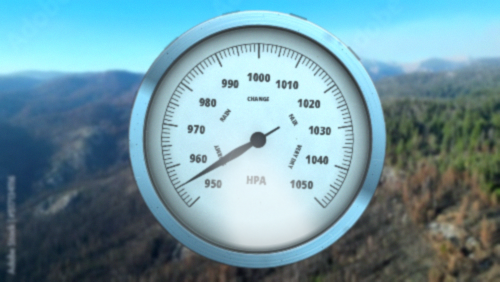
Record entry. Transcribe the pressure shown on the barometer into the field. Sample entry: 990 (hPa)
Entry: 955 (hPa)
